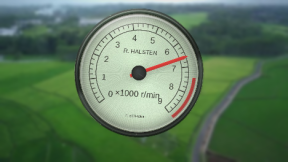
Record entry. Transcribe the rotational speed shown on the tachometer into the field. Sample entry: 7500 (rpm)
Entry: 6600 (rpm)
